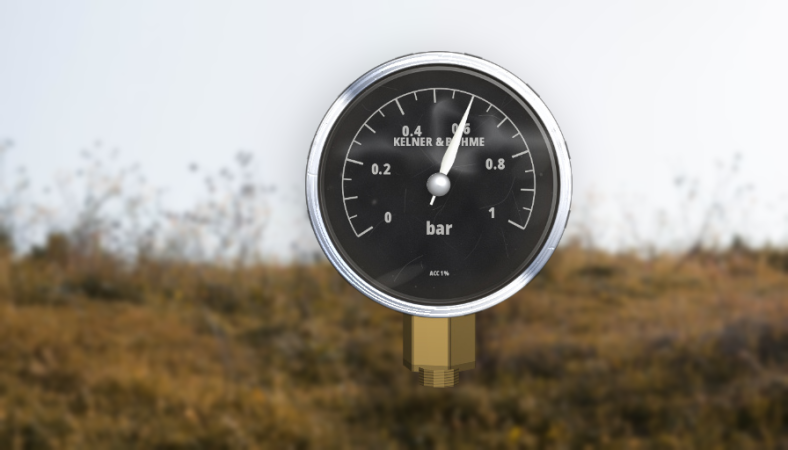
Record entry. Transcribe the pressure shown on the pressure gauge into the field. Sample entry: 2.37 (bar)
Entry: 0.6 (bar)
